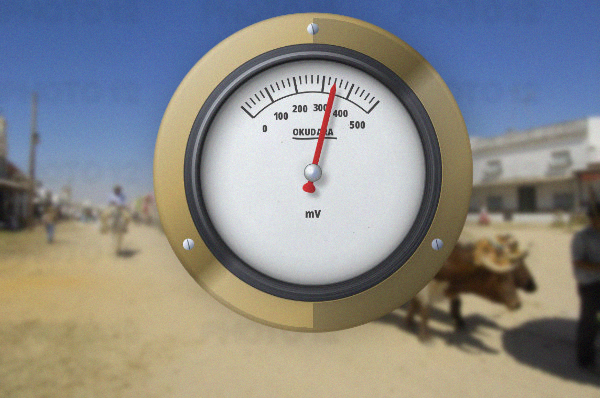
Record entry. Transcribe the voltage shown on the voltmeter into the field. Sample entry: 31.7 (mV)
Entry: 340 (mV)
